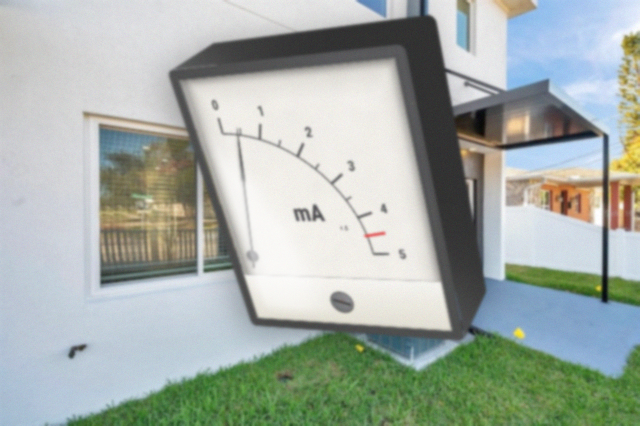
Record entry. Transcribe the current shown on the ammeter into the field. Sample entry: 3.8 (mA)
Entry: 0.5 (mA)
